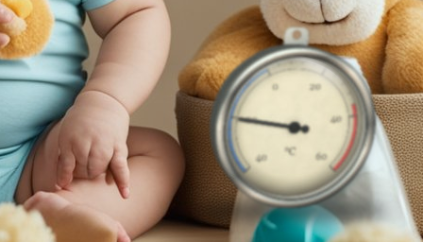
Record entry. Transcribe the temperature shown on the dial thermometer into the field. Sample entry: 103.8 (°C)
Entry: -20 (°C)
